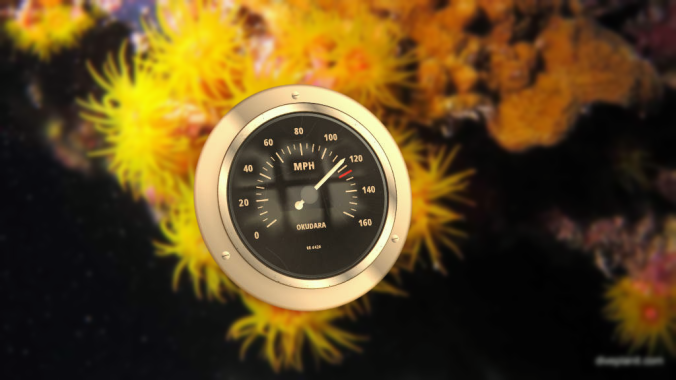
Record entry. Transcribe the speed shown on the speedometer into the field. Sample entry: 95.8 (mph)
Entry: 115 (mph)
